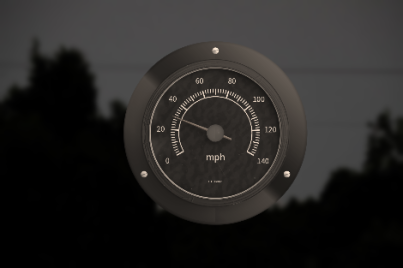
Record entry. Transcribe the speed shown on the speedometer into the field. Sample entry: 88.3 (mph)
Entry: 30 (mph)
